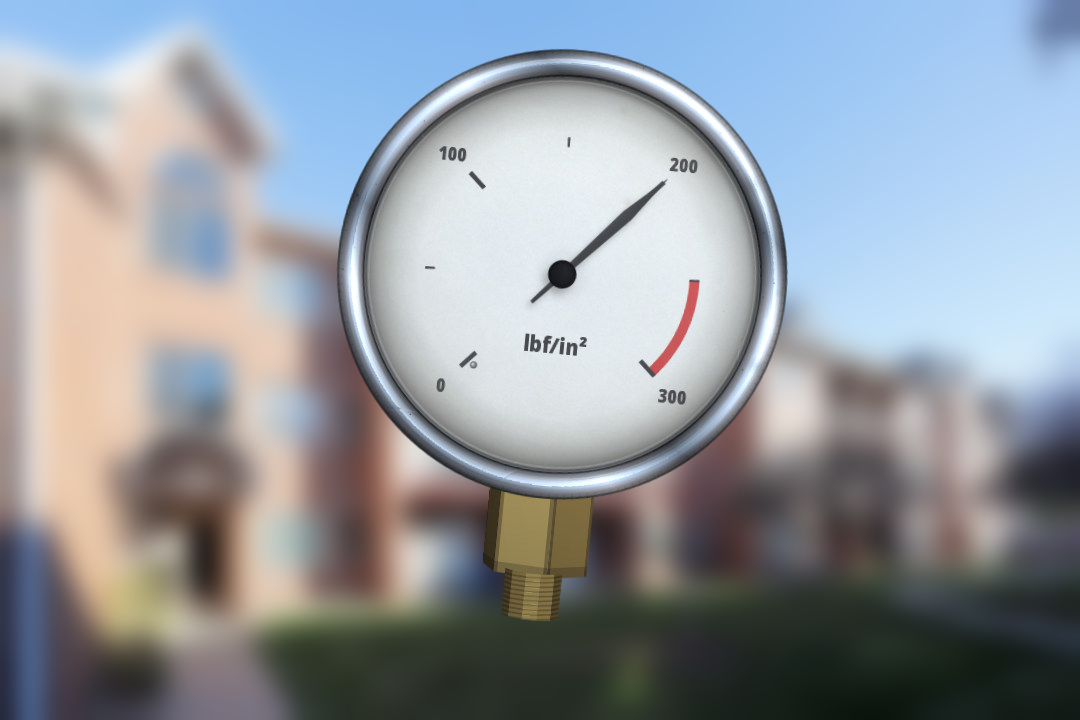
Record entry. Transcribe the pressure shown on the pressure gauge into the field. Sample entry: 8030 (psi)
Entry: 200 (psi)
